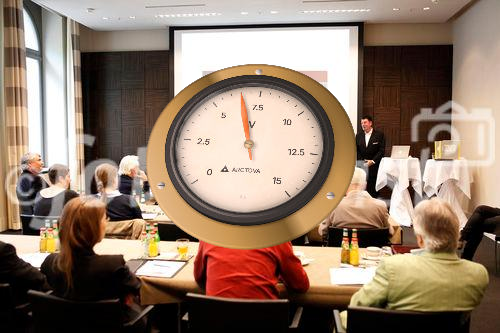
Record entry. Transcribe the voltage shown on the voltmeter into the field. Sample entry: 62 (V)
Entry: 6.5 (V)
